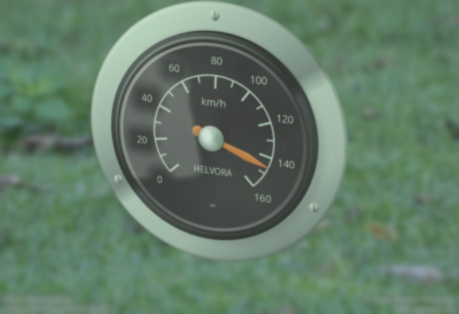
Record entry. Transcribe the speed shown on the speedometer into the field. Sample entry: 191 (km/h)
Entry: 145 (km/h)
